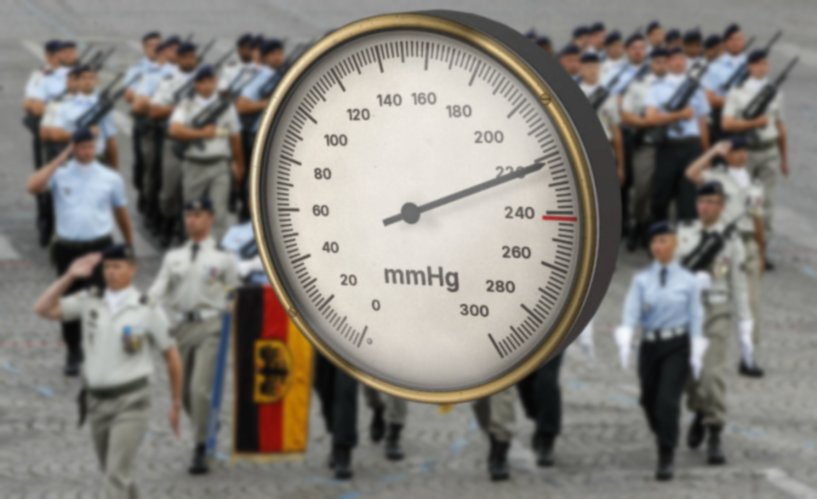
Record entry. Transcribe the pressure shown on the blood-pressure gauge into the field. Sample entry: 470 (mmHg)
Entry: 222 (mmHg)
